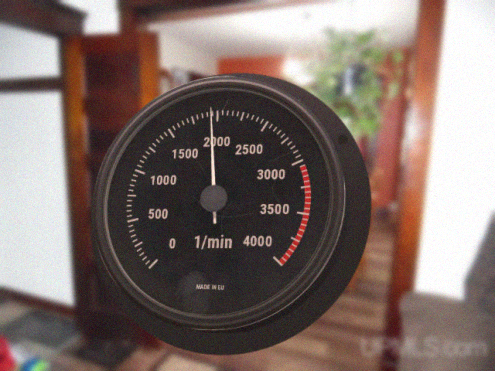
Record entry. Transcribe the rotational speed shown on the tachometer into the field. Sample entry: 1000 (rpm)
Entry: 1950 (rpm)
